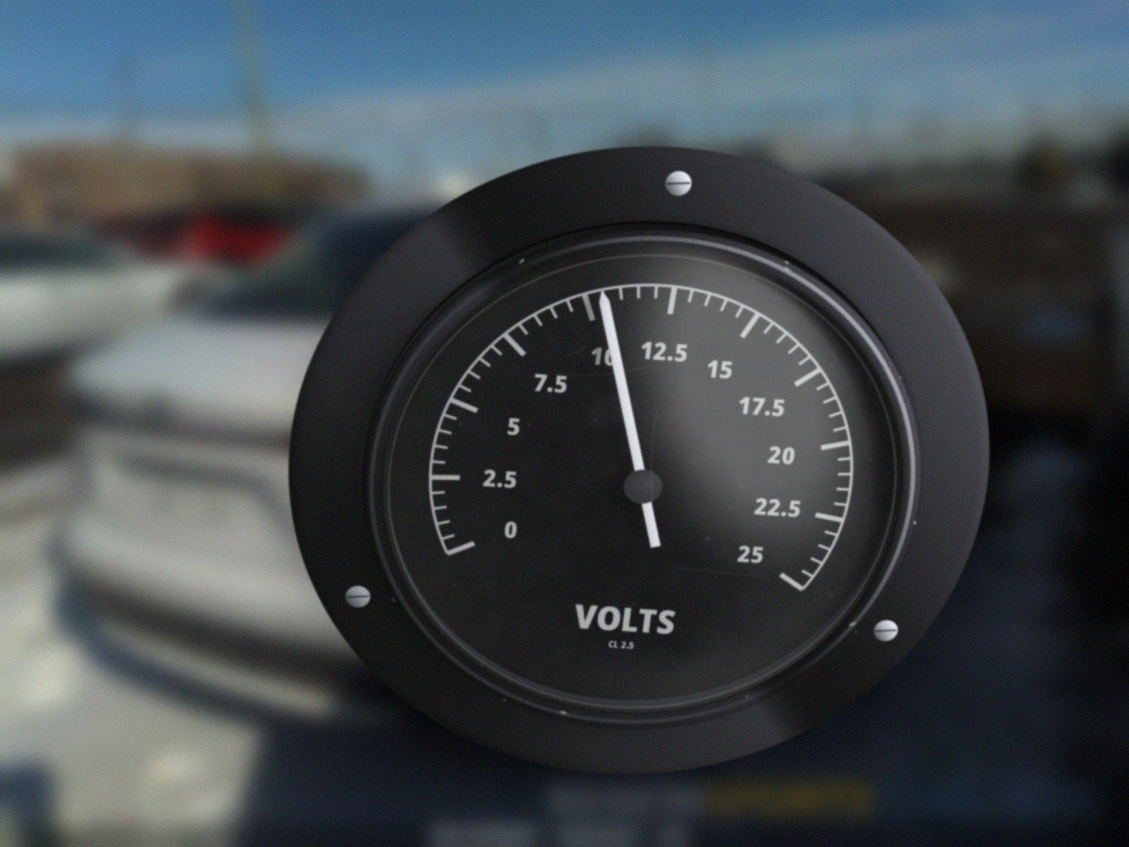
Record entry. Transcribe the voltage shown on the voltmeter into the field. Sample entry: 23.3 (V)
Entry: 10.5 (V)
